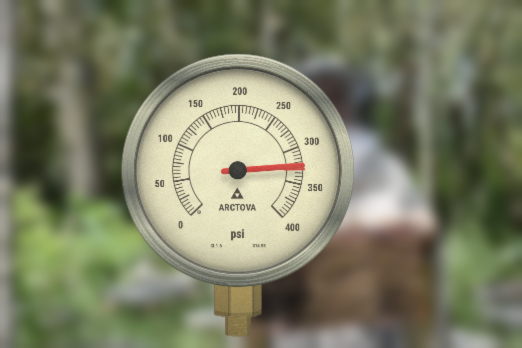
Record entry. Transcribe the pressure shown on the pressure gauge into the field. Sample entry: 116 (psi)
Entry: 325 (psi)
